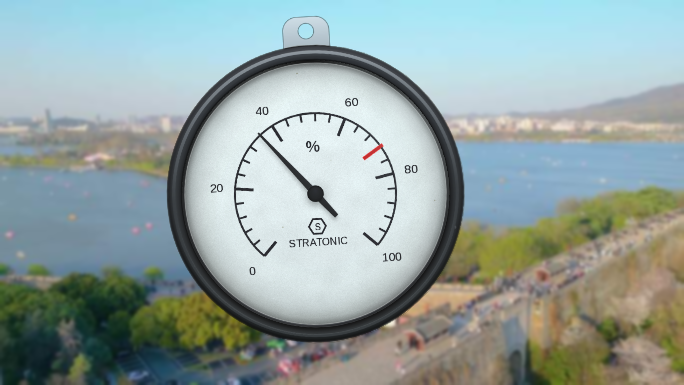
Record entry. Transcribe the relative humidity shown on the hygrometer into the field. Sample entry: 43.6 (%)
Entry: 36 (%)
